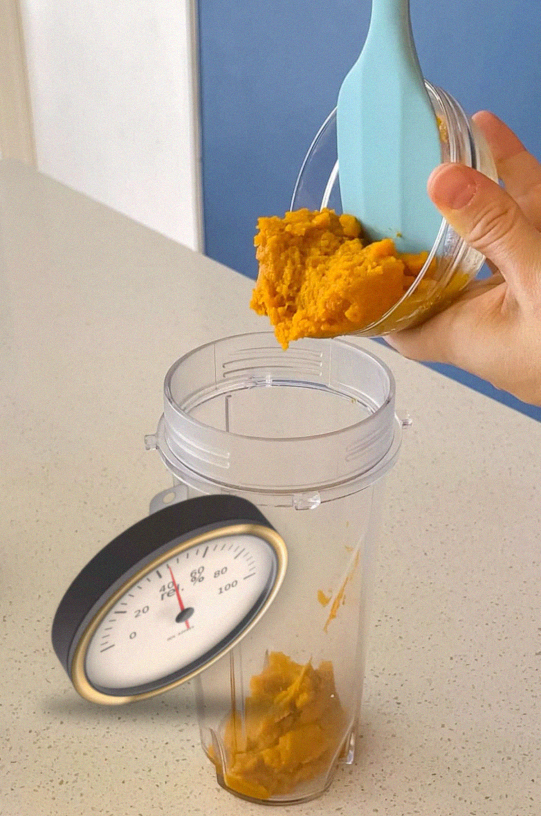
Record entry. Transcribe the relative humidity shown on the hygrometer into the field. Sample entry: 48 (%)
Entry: 44 (%)
